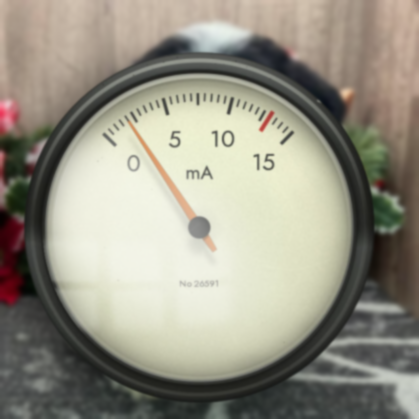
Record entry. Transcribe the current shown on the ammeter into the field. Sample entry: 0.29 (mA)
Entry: 2 (mA)
